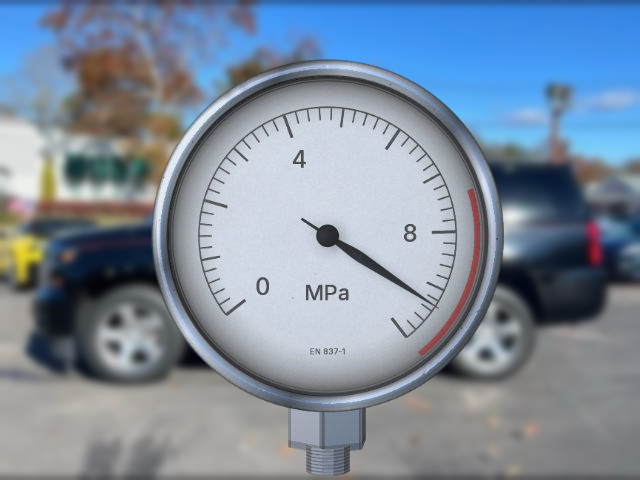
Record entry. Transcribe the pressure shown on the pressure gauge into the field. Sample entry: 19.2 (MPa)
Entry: 9.3 (MPa)
